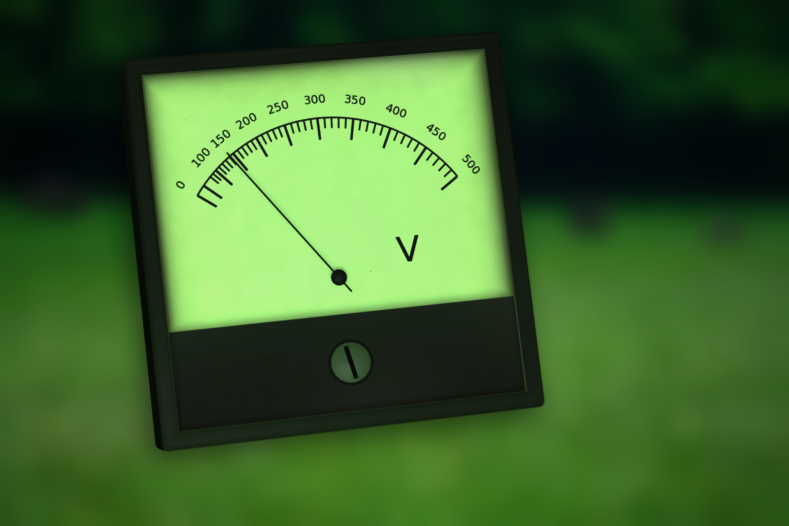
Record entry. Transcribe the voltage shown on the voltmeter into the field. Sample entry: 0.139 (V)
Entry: 140 (V)
